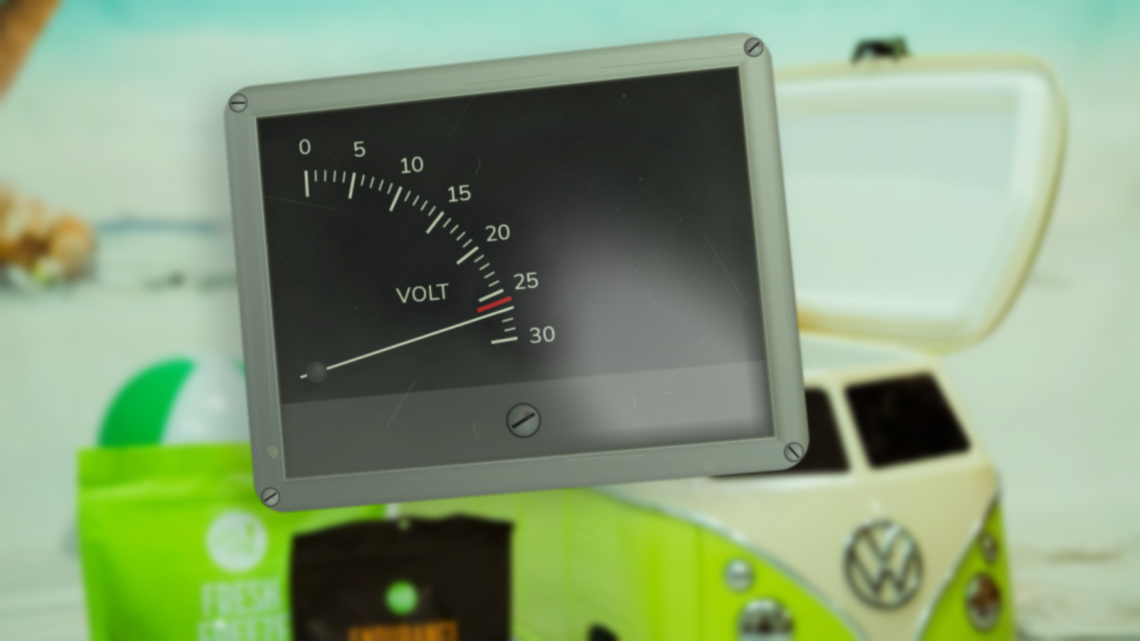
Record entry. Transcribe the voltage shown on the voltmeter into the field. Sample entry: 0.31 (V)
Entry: 27 (V)
